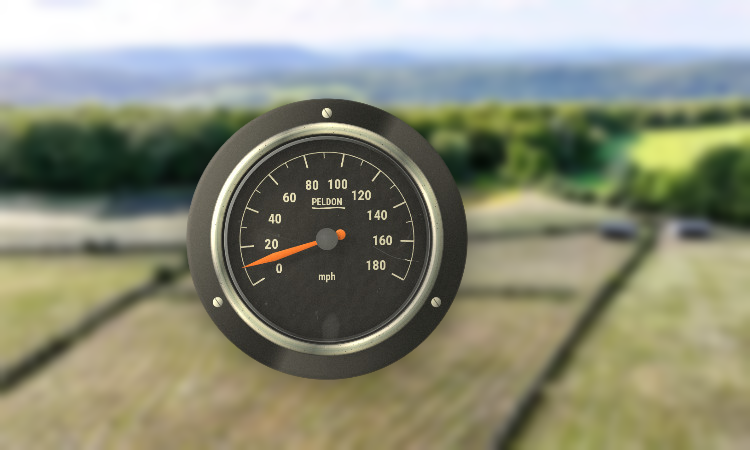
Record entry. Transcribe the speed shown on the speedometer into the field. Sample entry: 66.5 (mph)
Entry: 10 (mph)
